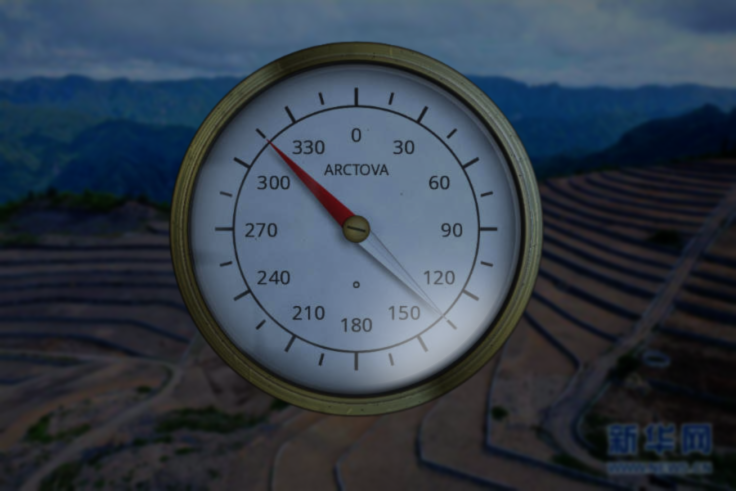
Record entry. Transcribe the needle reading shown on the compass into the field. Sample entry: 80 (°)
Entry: 315 (°)
